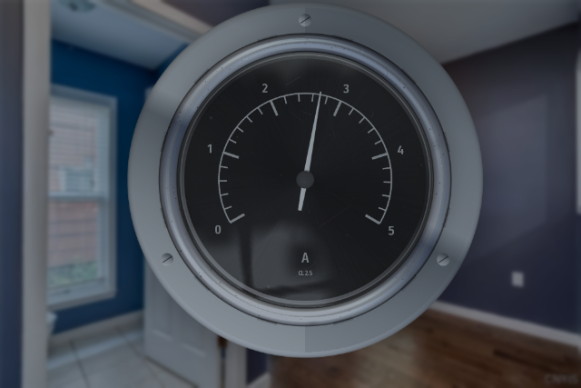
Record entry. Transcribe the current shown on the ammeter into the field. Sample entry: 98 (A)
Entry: 2.7 (A)
